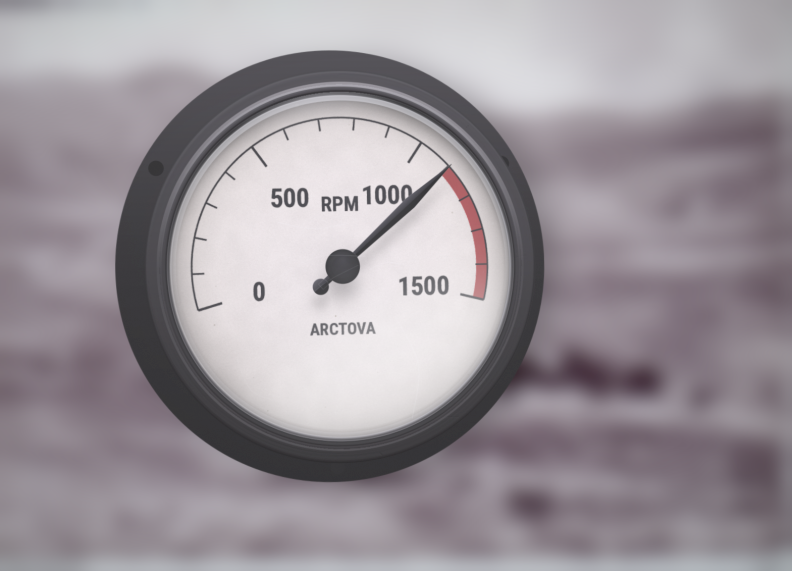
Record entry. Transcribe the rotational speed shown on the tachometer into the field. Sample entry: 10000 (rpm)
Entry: 1100 (rpm)
